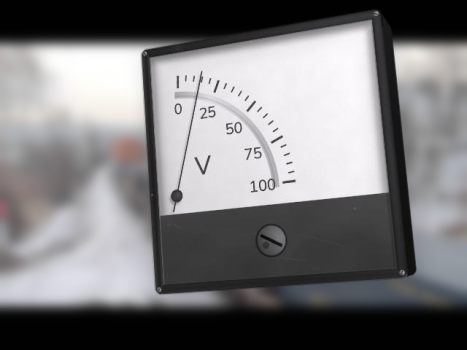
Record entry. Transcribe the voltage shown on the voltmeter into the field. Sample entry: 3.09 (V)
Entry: 15 (V)
